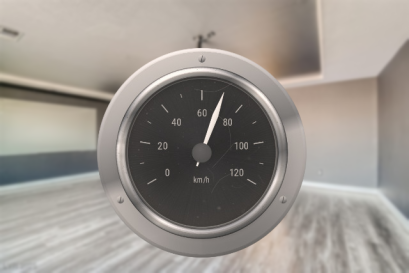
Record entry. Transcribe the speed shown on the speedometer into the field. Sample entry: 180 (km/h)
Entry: 70 (km/h)
